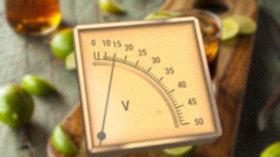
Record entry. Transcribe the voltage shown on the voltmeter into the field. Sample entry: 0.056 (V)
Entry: 15 (V)
